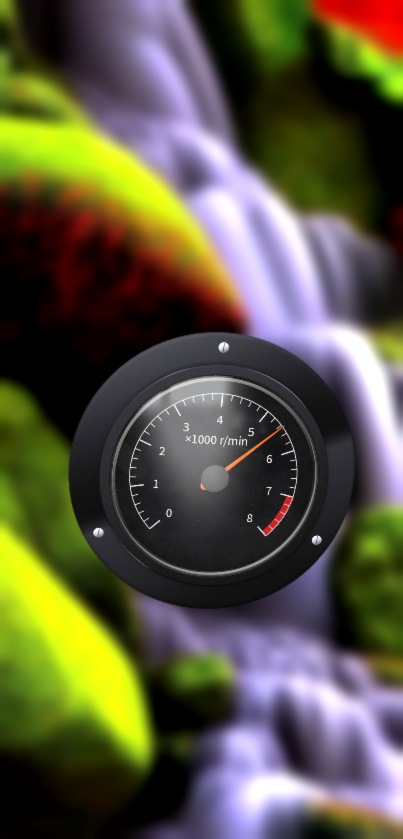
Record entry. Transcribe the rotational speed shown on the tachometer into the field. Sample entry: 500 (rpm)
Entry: 5400 (rpm)
